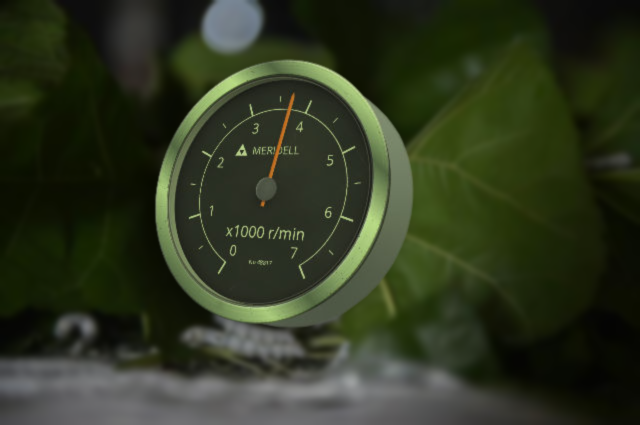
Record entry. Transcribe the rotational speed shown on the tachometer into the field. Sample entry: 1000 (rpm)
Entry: 3750 (rpm)
